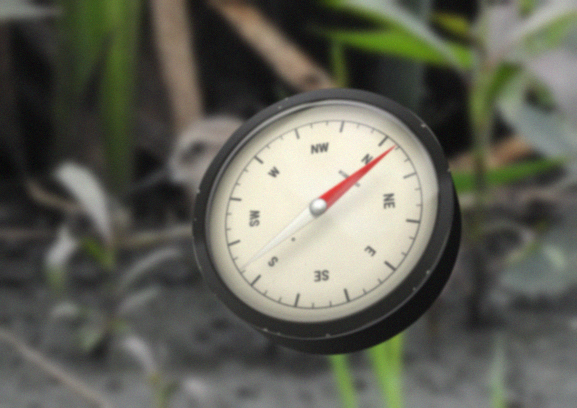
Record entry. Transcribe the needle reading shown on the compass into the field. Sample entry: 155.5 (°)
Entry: 10 (°)
